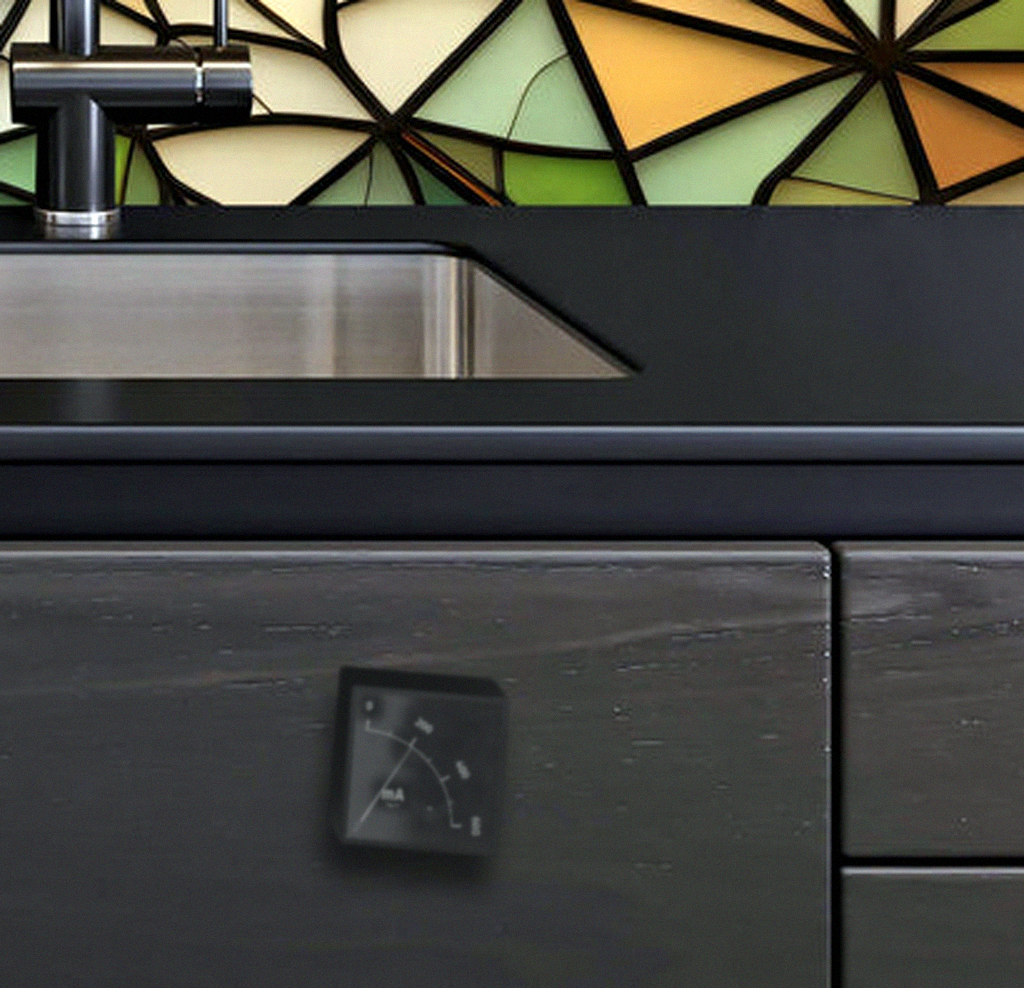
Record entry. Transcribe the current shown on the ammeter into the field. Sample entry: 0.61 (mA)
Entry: 200 (mA)
